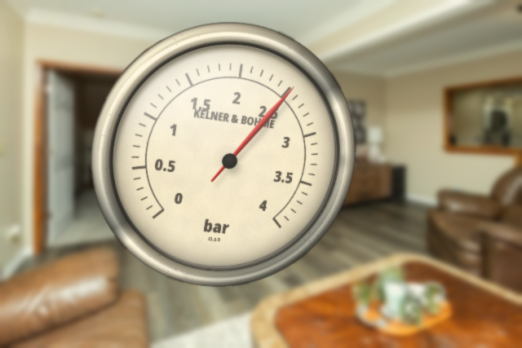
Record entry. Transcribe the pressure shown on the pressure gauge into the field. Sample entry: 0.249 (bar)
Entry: 2.5 (bar)
